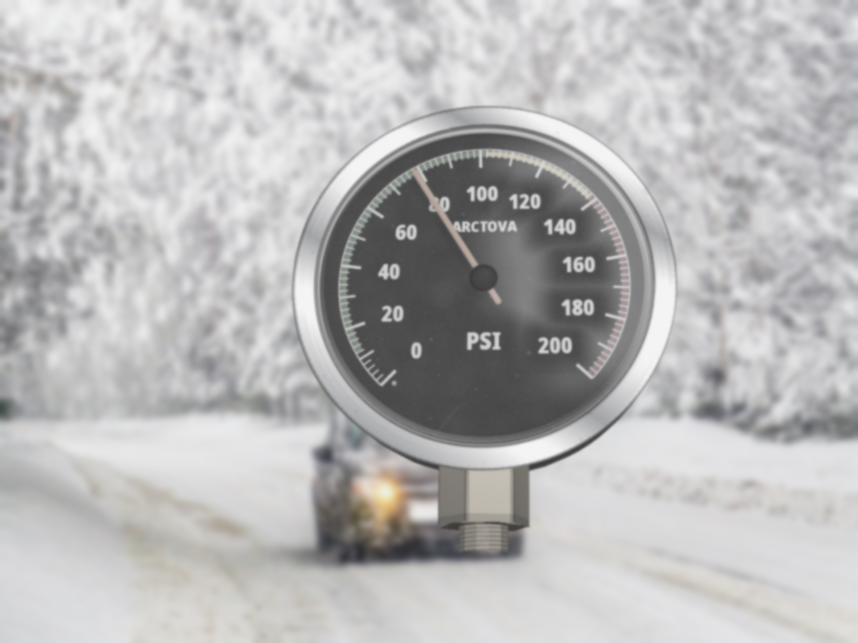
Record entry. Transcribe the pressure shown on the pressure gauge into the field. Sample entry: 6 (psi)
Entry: 78 (psi)
